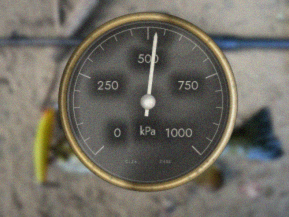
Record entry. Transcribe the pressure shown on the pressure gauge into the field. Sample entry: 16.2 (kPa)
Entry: 525 (kPa)
